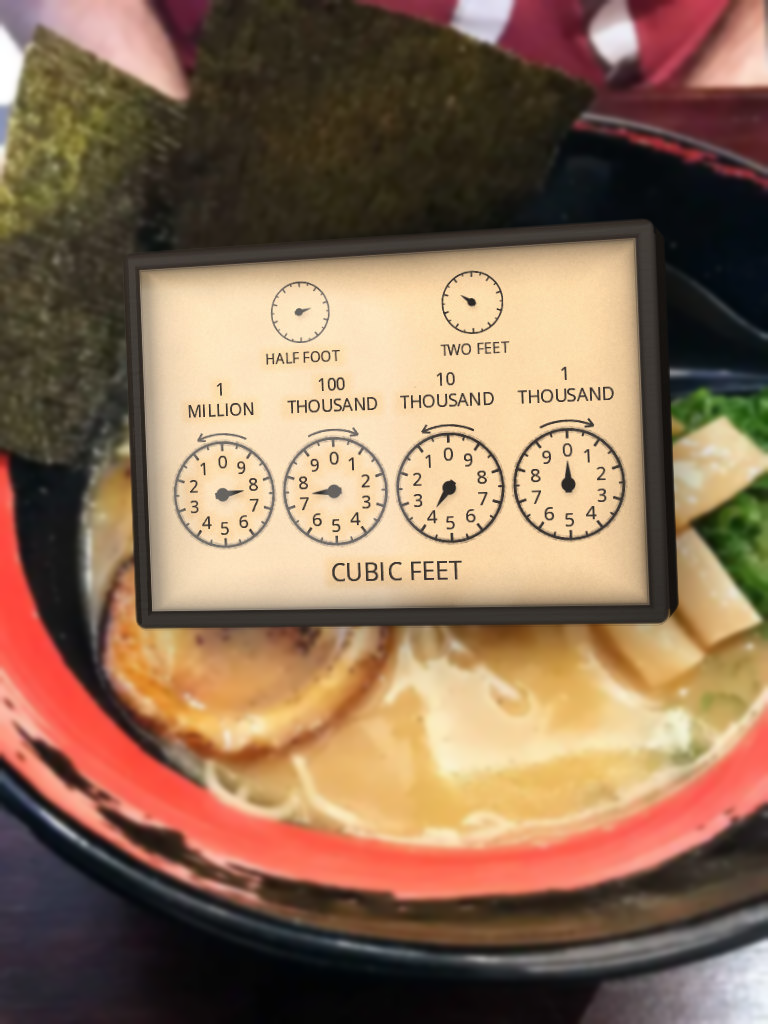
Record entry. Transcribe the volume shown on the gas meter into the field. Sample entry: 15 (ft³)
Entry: 774000 (ft³)
